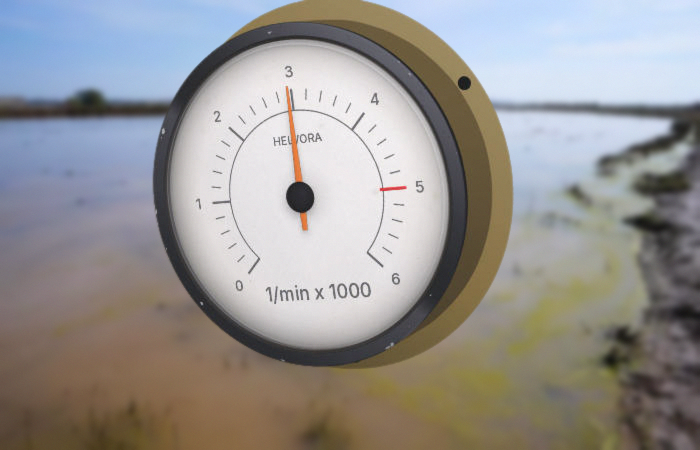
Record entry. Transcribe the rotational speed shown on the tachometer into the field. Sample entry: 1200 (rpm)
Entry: 3000 (rpm)
